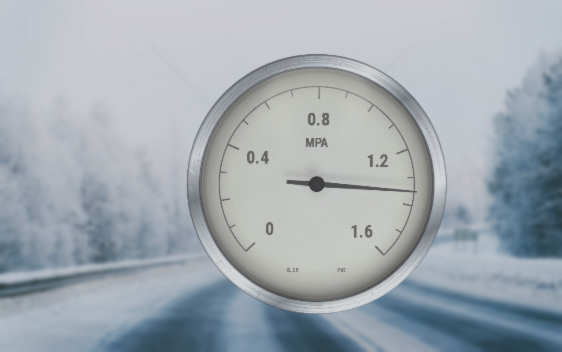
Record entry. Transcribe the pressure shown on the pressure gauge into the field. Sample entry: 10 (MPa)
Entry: 1.35 (MPa)
